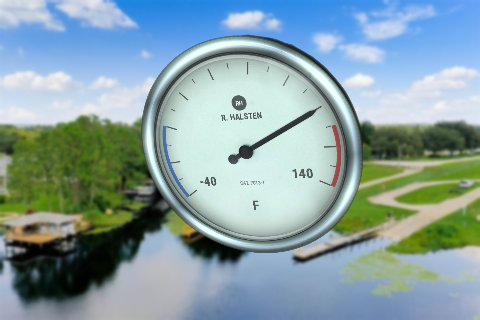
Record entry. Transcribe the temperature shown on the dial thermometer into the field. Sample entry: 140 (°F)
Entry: 100 (°F)
